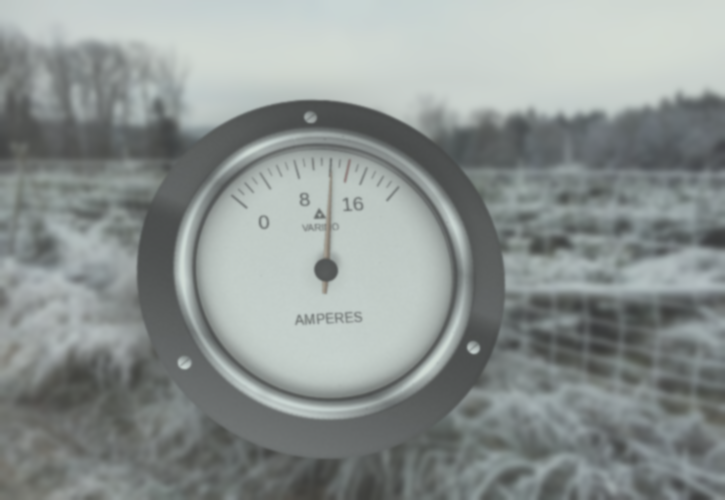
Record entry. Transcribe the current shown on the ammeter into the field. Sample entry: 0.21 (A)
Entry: 12 (A)
